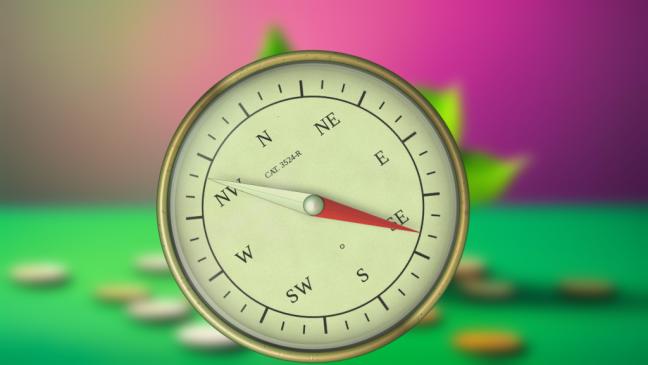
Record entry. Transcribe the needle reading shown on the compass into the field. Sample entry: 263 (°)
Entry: 140 (°)
